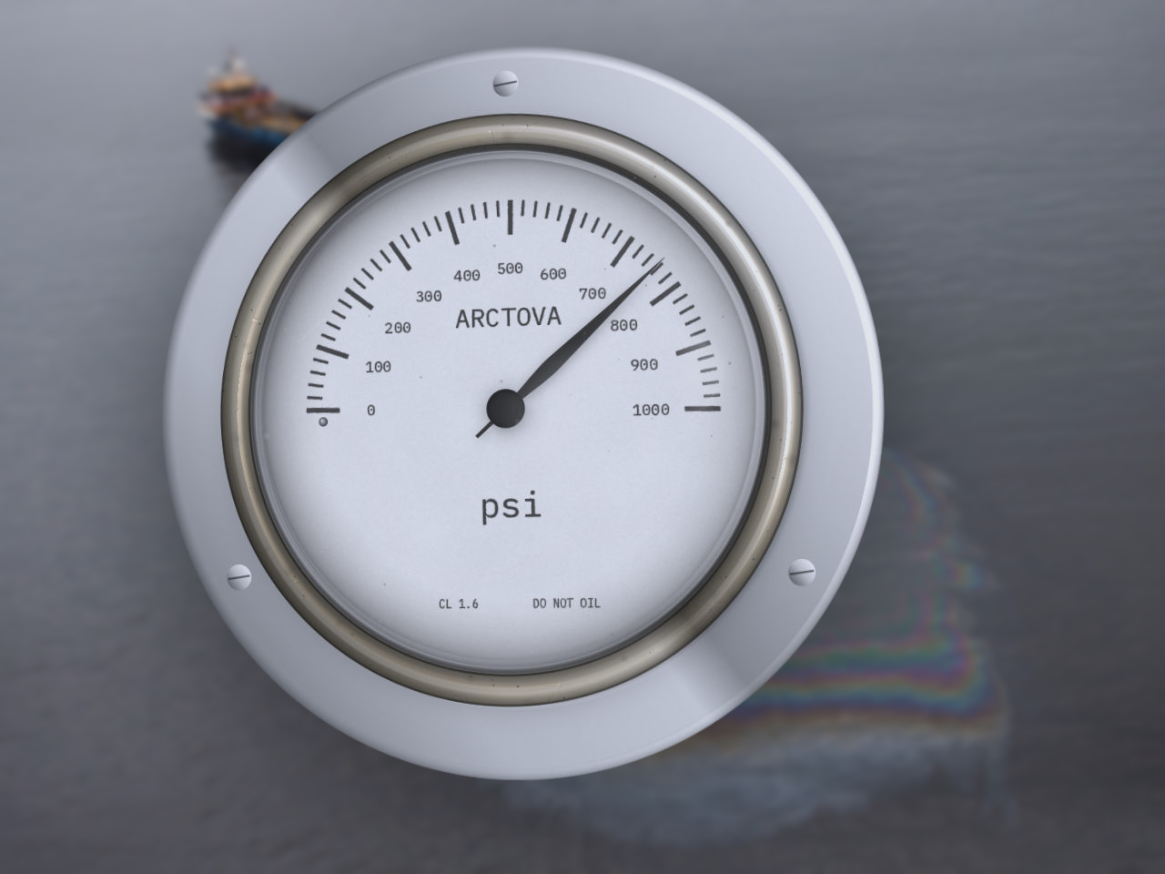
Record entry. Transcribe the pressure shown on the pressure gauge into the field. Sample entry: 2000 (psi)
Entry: 760 (psi)
